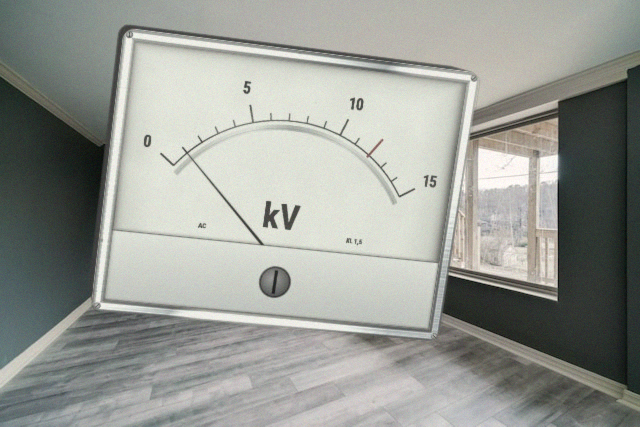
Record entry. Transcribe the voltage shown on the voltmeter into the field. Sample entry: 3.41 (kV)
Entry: 1 (kV)
